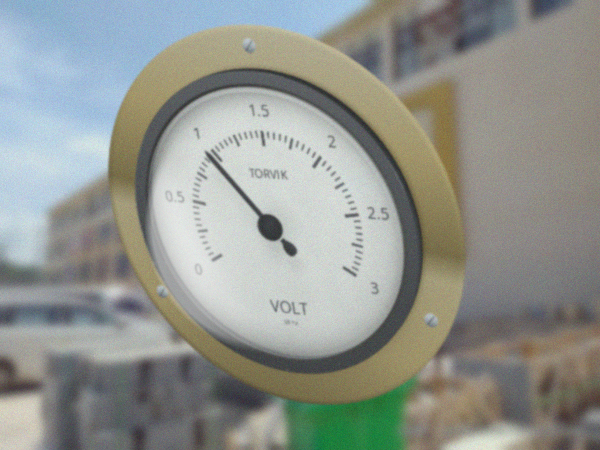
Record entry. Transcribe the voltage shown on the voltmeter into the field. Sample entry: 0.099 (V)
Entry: 1 (V)
